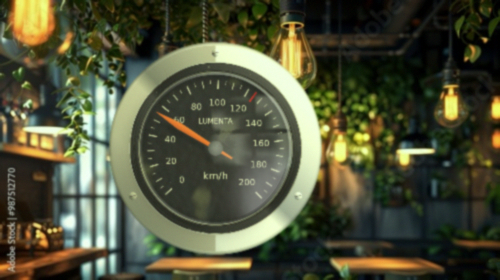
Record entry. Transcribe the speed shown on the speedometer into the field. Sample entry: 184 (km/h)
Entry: 55 (km/h)
